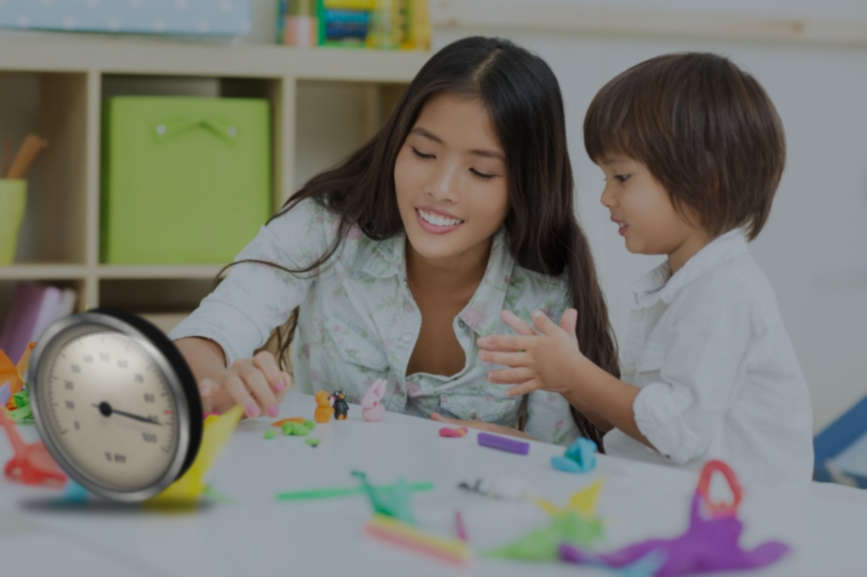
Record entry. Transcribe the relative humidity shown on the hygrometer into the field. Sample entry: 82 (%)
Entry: 90 (%)
